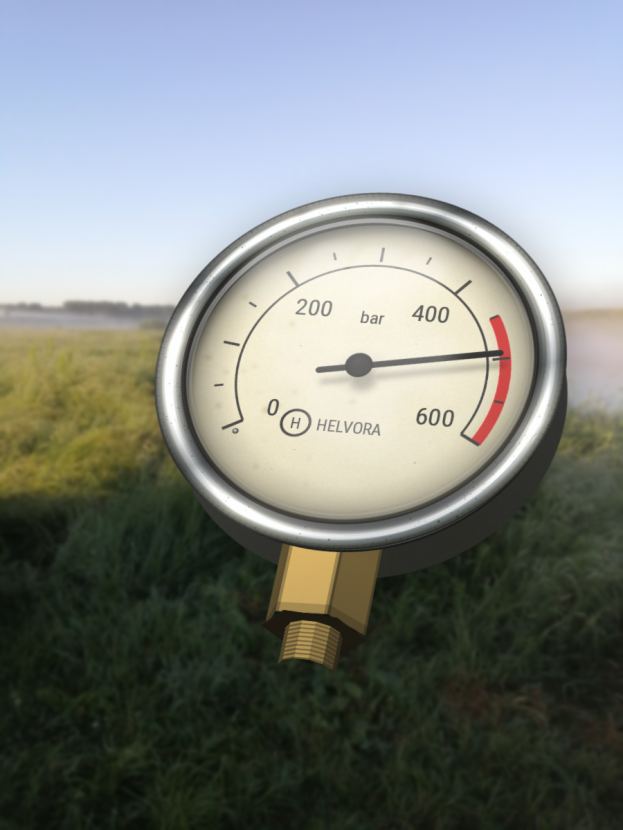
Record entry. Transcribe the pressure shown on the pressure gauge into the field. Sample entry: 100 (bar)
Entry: 500 (bar)
